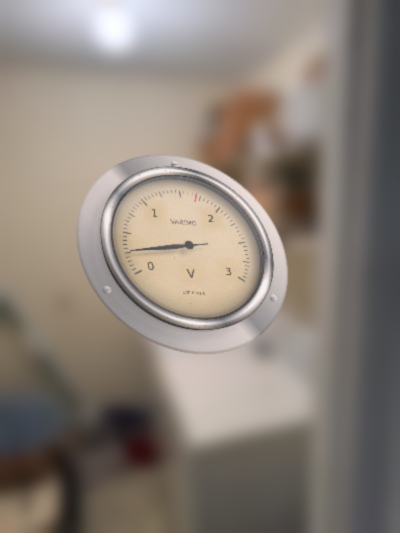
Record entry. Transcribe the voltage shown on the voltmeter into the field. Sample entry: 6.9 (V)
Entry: 0.25 (V)
